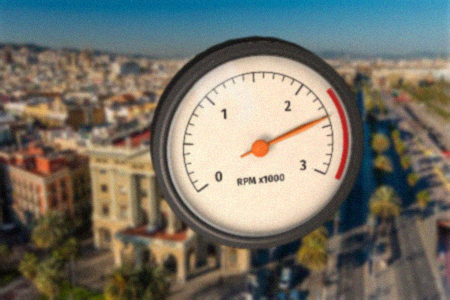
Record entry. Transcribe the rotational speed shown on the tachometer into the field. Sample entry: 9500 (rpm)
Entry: 2400 (rpm)
